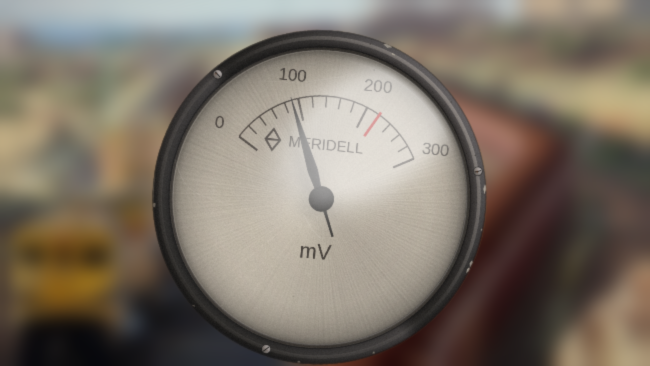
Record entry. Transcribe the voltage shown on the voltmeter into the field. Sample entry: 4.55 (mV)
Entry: 90 (mV)
